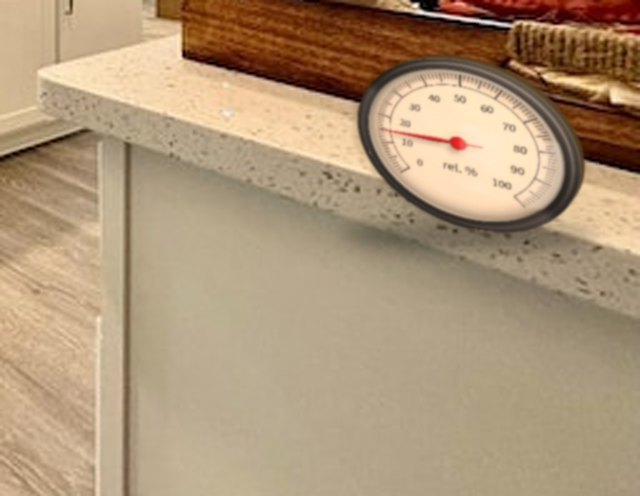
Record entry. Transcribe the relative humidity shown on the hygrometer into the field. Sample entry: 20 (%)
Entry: 15 (%)
